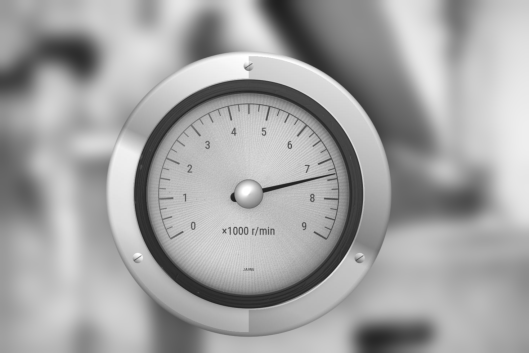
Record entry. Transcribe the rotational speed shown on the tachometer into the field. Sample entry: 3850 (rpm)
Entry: 7375 (rpm)
